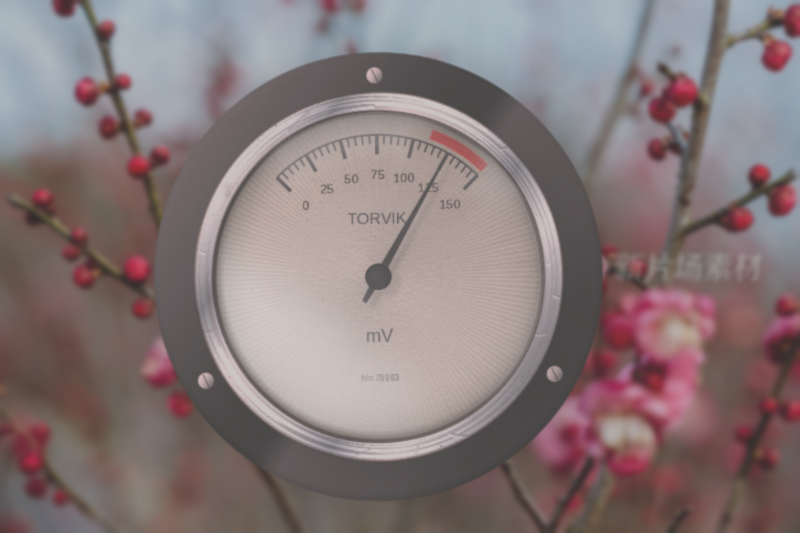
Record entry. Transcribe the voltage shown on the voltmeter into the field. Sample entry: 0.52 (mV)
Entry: 125 (mV)
